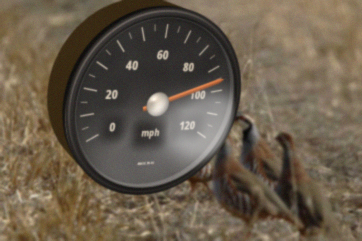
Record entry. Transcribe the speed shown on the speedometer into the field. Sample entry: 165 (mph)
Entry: 95 (mph)
